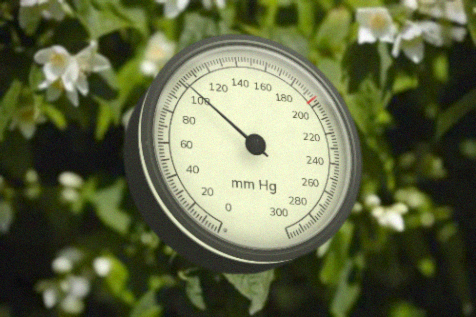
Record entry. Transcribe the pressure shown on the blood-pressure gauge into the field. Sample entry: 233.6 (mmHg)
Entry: 100 (mmHg)
